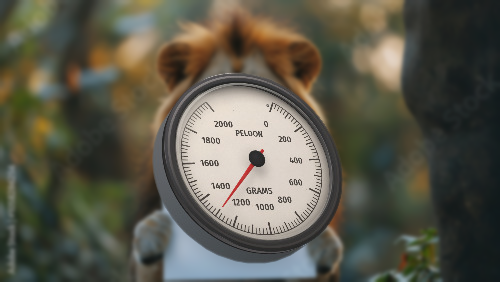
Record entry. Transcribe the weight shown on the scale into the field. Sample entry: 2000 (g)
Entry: 1300 (g)
